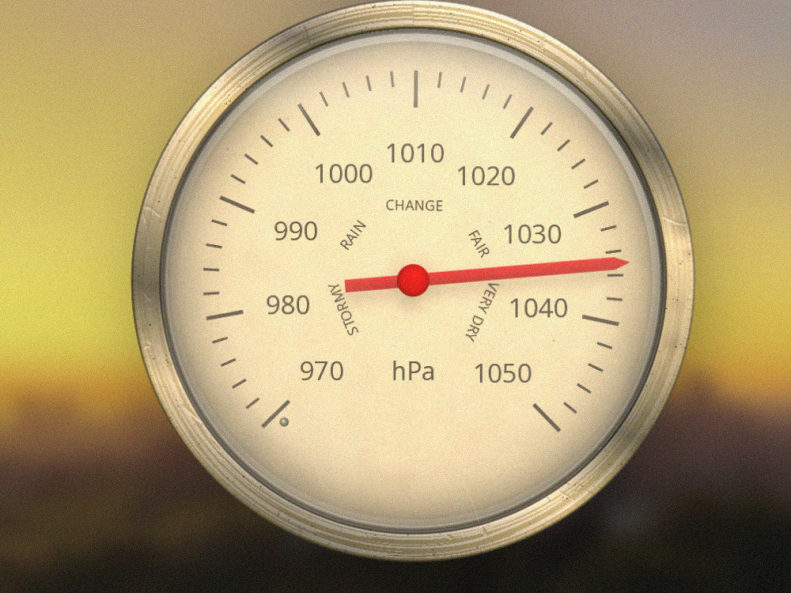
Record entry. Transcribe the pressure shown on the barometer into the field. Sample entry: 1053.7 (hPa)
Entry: 1035 (hPa)
